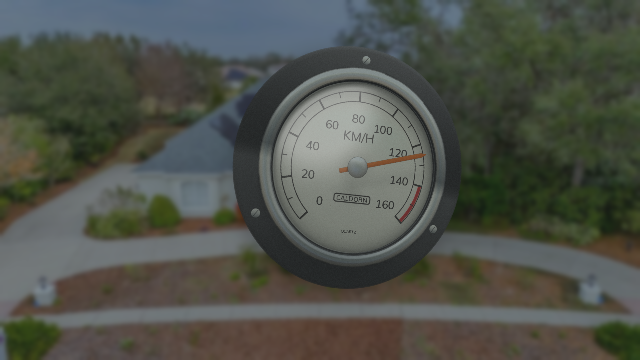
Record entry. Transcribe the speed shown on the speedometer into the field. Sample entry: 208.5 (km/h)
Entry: 125 (km/h)
